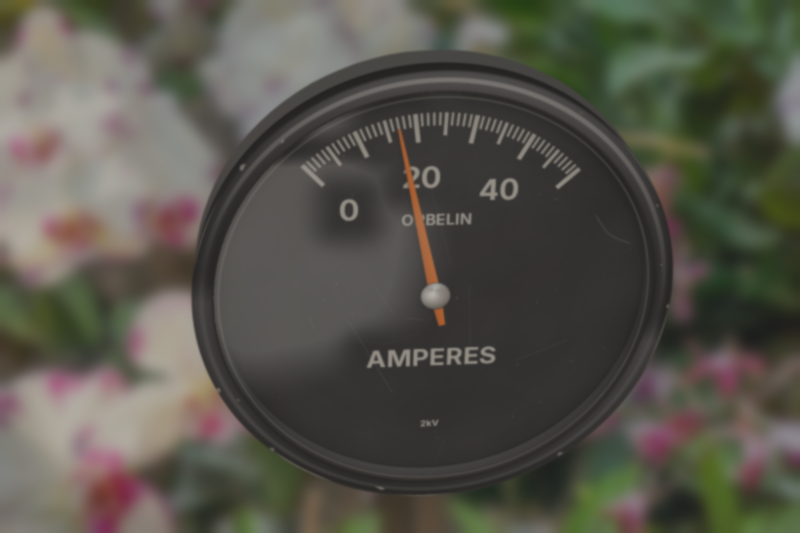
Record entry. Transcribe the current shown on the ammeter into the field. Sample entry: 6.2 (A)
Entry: 17 (A)
